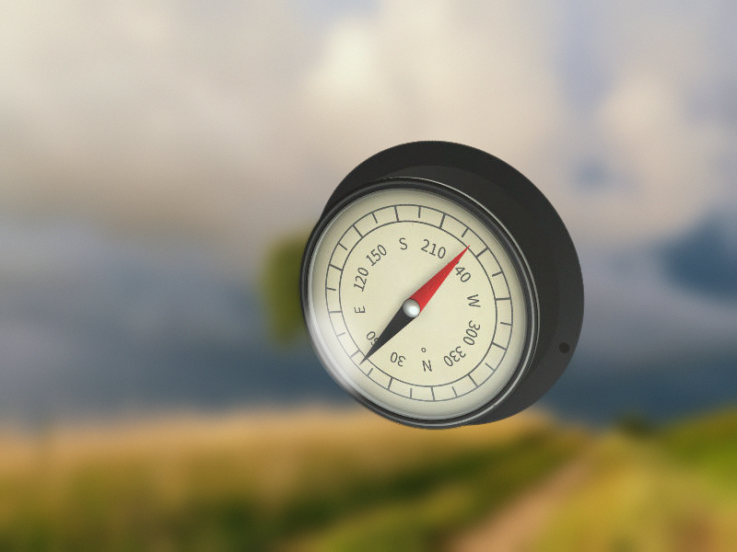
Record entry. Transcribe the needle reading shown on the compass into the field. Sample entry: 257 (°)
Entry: 232.5 (°)
